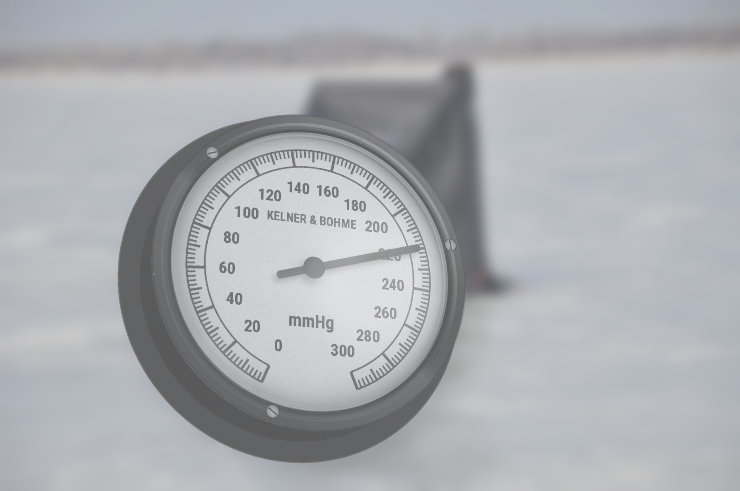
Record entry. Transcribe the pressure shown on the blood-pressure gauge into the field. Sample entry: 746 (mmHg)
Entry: 220 (mmHg)
